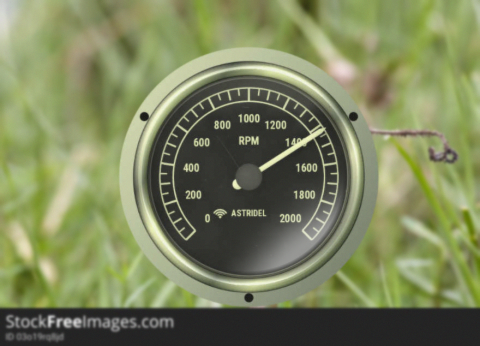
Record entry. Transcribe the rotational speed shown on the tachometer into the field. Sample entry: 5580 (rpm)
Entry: 1425 (rpm)
